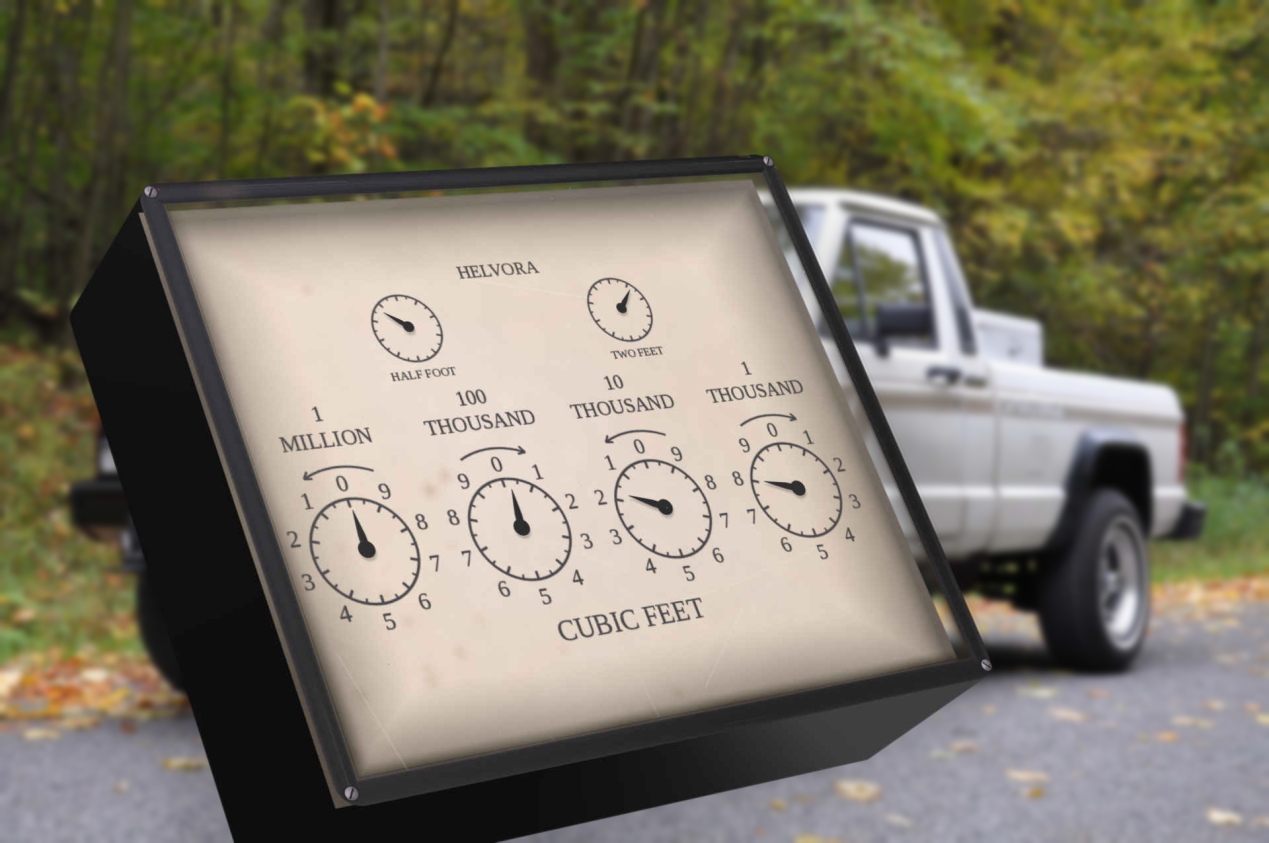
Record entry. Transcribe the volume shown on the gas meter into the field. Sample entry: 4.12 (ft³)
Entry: 1800 (ft³)
